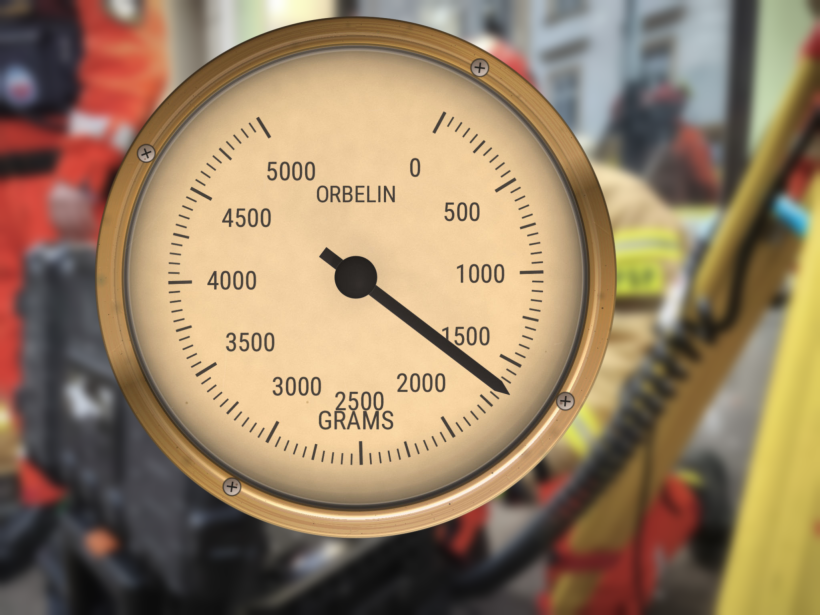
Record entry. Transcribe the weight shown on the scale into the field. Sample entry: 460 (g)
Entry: 1650 (g)
